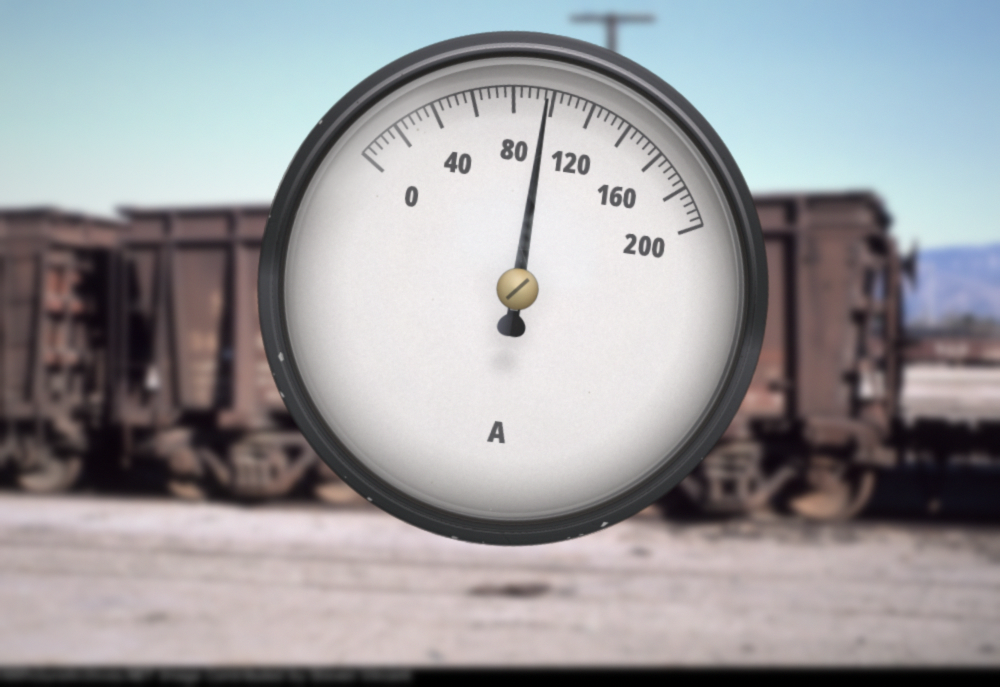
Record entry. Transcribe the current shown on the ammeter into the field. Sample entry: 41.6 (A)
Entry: 96 (A)
